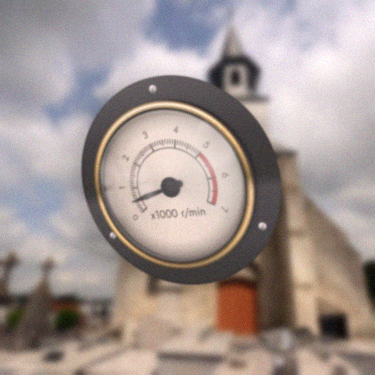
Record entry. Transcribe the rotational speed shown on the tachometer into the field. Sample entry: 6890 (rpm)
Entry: 500 (rpm)
